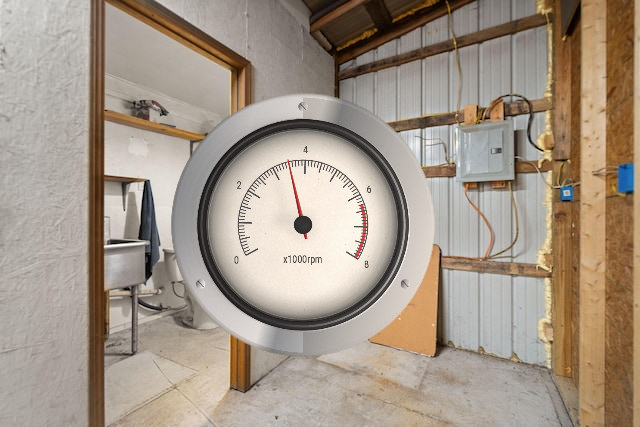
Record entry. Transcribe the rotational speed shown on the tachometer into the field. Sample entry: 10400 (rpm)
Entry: 3500 (rpm)
